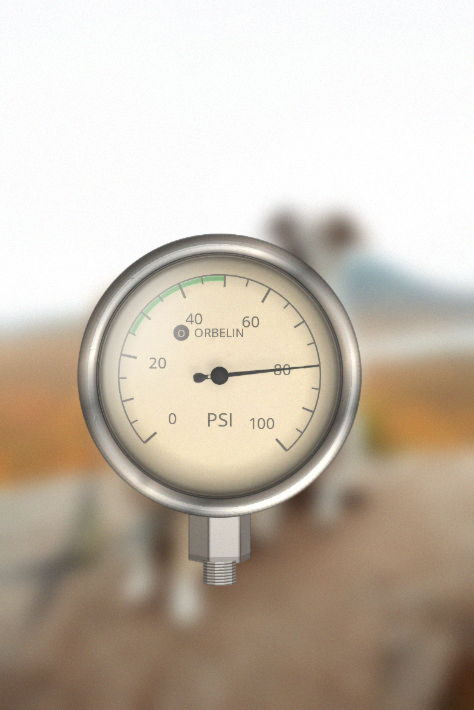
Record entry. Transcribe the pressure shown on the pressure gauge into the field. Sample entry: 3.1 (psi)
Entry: 80 (psi)
